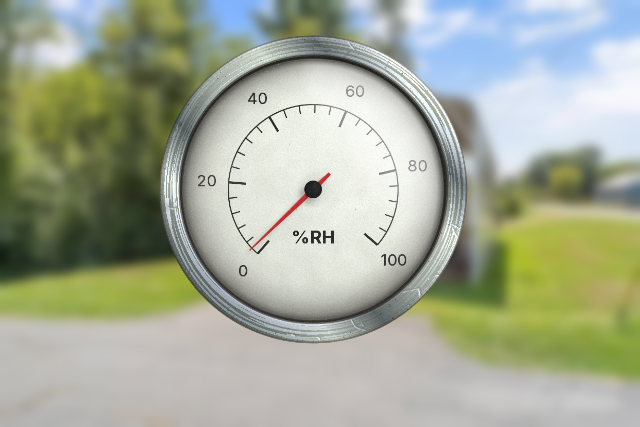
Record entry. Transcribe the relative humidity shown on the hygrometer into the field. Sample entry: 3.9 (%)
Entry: 2 (%)
